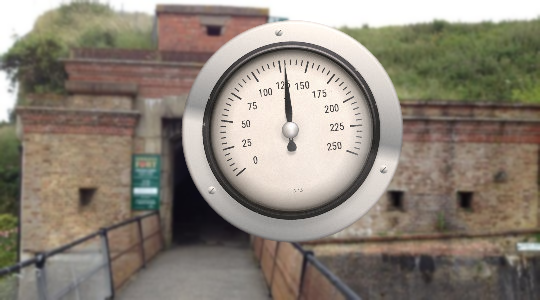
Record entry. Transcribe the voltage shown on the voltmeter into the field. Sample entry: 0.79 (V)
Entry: 130 (V)
